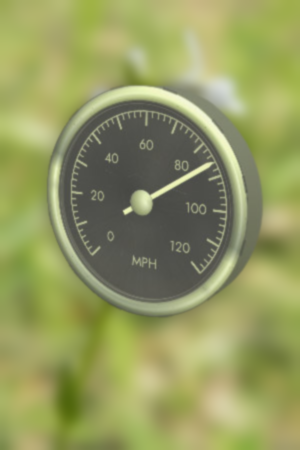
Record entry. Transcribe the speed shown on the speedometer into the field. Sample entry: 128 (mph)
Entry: 86 (mph)
